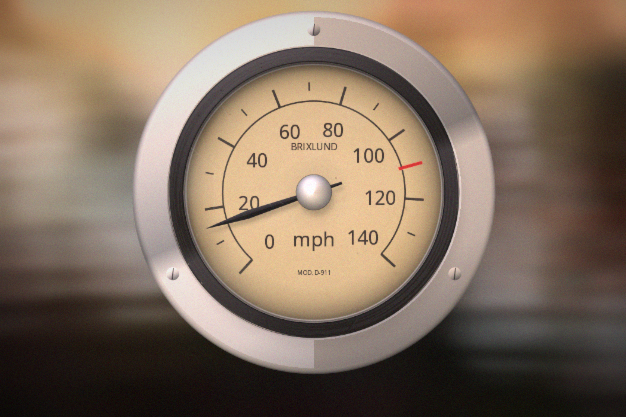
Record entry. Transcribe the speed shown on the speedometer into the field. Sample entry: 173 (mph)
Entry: 15 (mph)
